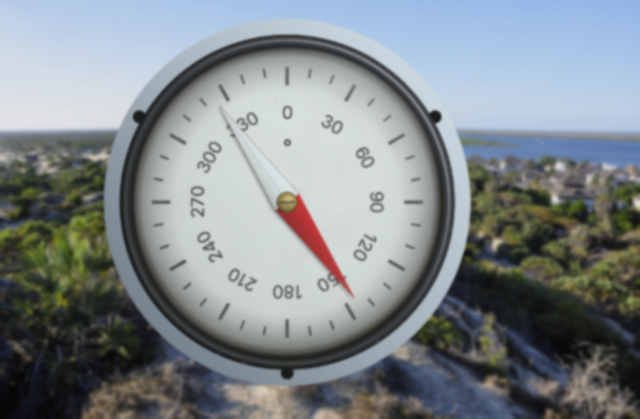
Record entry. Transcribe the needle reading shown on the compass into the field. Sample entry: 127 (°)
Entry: 145 (°)
